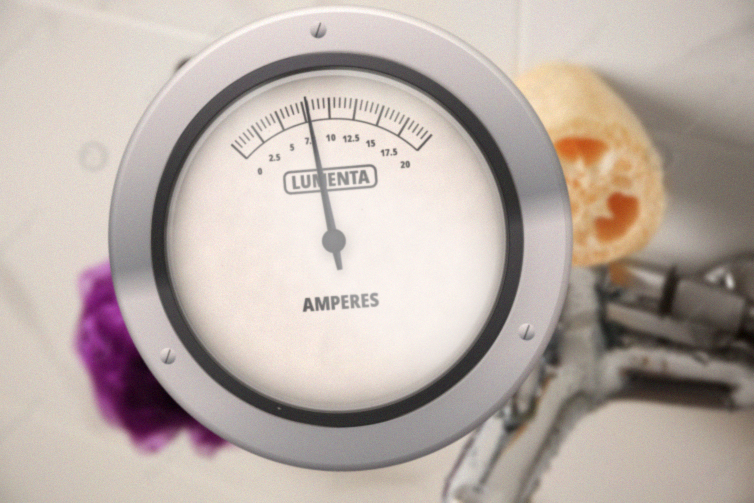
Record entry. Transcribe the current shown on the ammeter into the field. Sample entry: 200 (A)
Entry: 8 (A)
